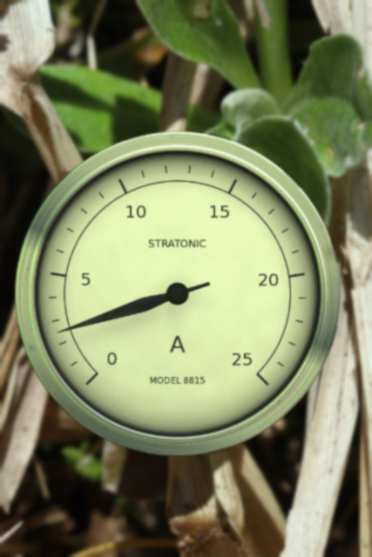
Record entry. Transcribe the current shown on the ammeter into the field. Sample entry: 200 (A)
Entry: 2.5 (A)
